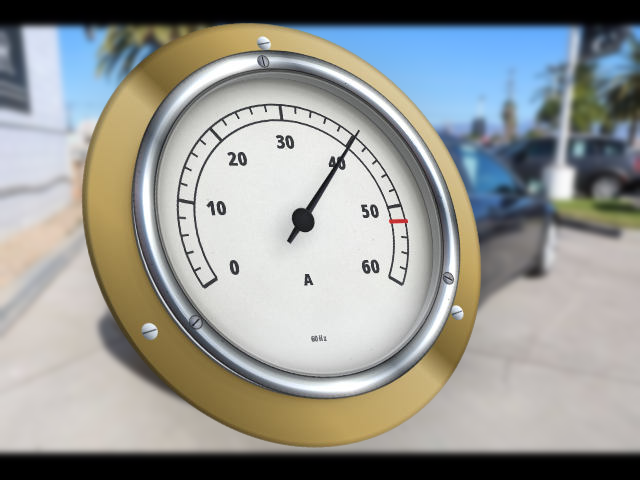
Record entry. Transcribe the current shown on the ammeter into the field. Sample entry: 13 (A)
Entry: 40 (A)
